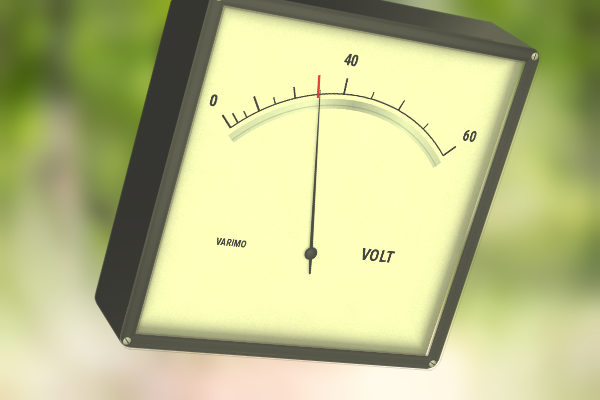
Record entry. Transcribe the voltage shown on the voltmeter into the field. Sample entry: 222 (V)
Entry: 35 (V)
